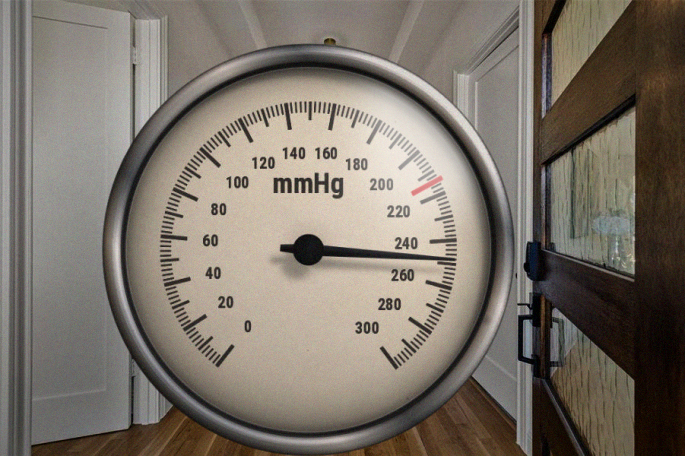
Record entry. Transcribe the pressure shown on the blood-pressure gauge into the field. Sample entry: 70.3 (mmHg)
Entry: 248 (mmHg)
